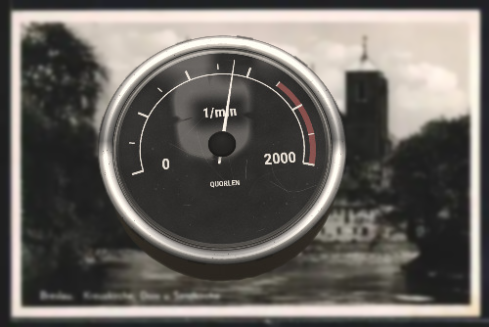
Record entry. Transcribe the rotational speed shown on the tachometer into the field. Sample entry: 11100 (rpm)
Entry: 1100 (rpm)
